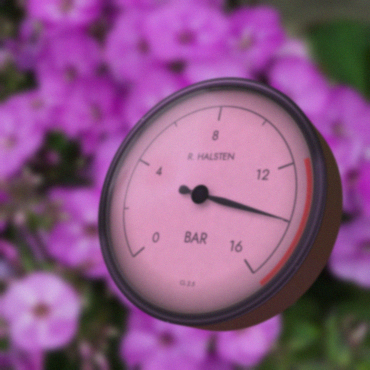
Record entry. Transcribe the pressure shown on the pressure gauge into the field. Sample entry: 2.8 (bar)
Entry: 14 (bar)
